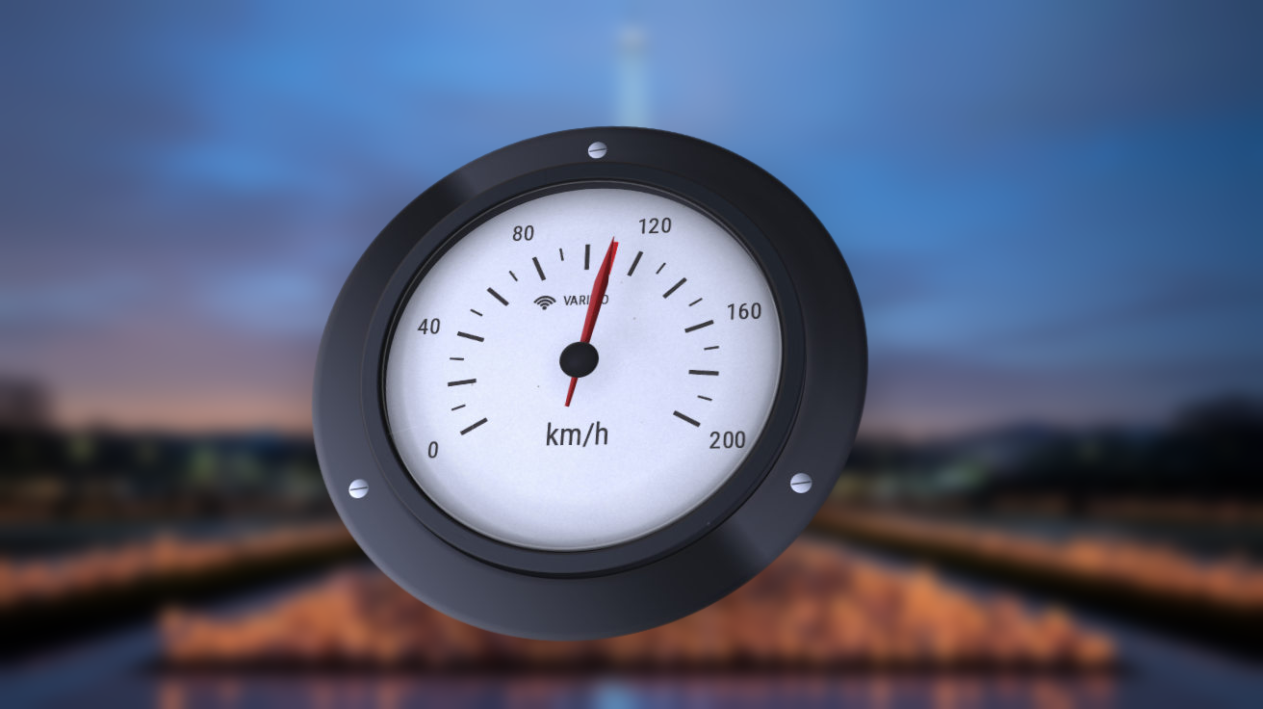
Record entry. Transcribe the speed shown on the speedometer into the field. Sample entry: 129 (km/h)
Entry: 110 (km/h)
